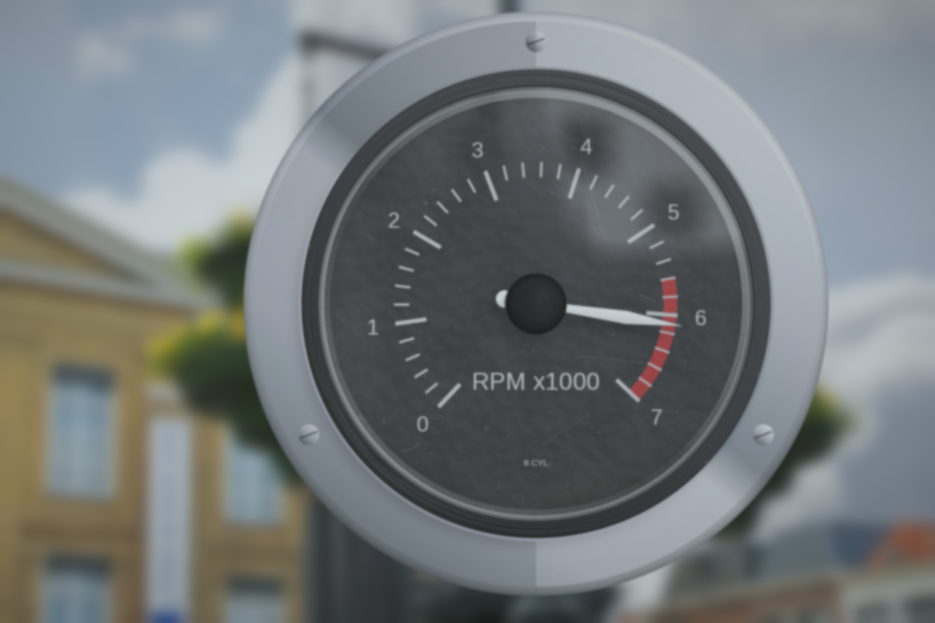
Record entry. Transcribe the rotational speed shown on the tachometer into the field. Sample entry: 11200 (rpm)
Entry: 6100 (rpm)
